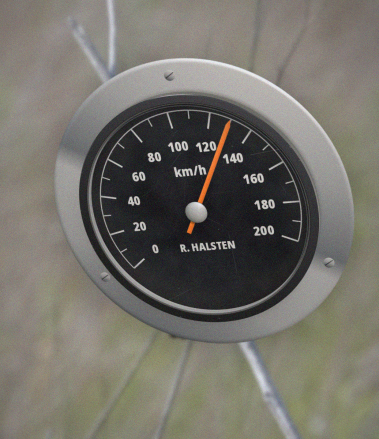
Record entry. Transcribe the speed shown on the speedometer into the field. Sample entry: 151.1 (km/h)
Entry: 130 (km/h)
